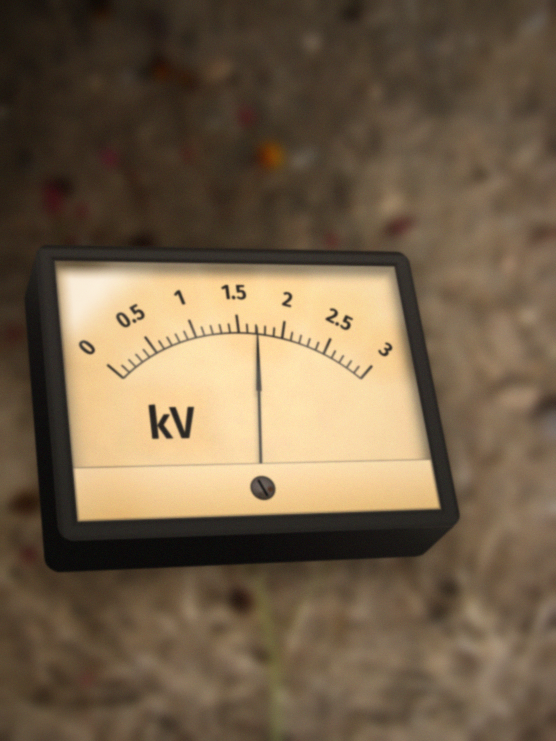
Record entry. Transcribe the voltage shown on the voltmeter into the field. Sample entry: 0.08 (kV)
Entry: 1.7 (kV)
